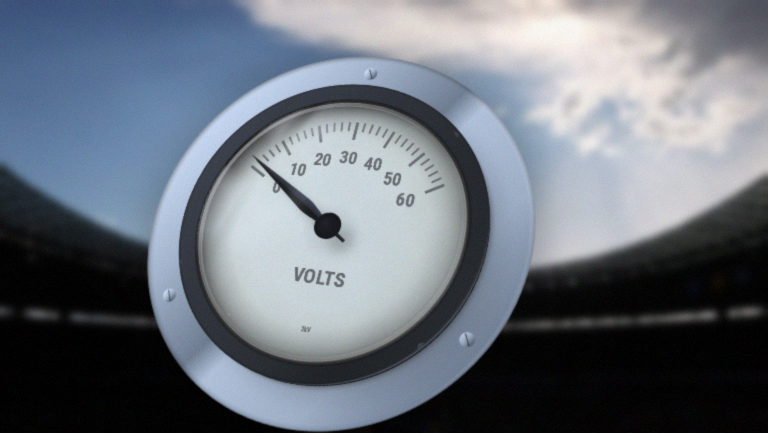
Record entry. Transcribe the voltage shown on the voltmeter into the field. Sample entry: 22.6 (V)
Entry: 2 (V)
